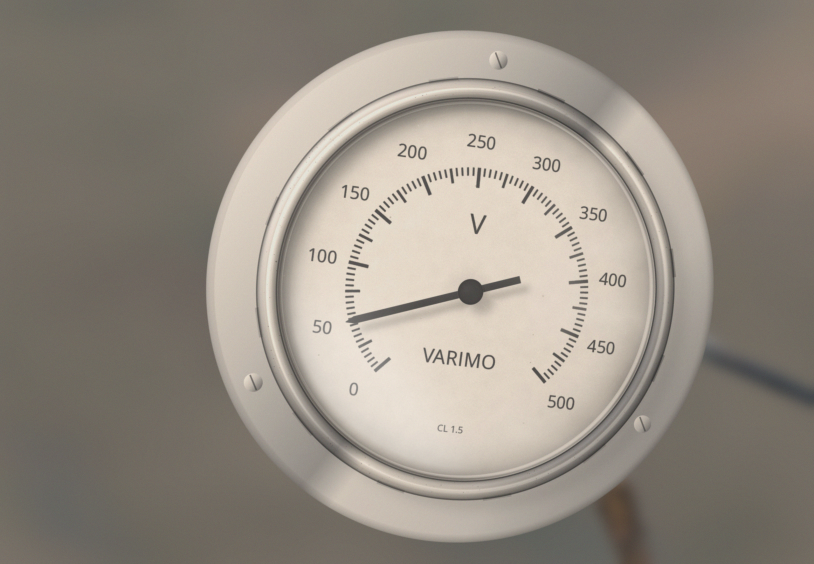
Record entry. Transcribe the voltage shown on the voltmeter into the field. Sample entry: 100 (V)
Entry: 50 (V)
